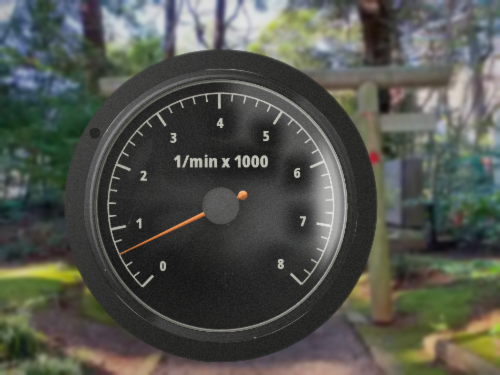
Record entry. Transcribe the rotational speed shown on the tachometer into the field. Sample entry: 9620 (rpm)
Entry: 600 (rpm)
